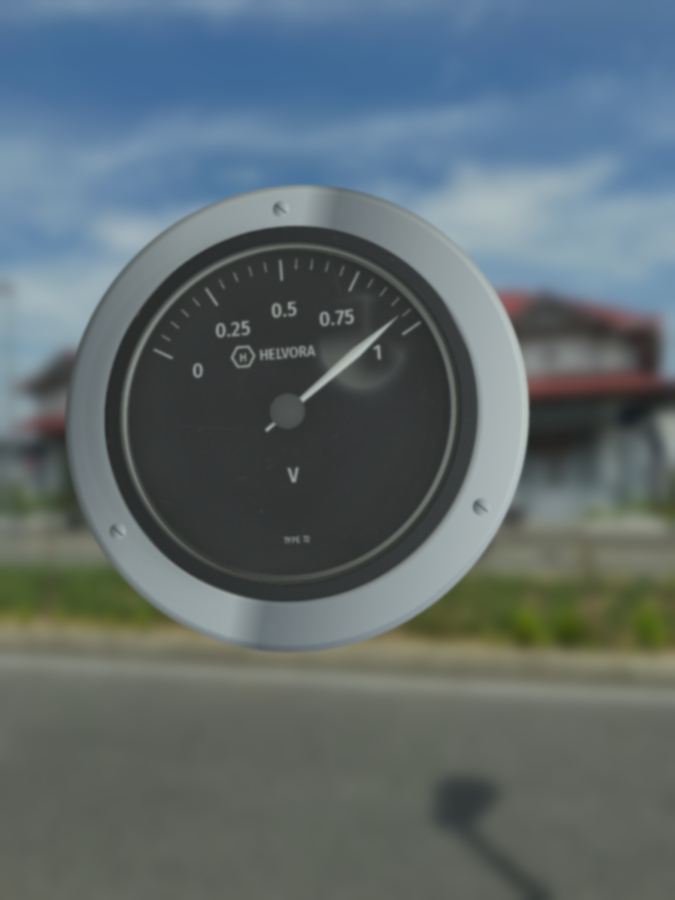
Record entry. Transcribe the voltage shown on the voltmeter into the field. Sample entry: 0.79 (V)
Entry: 0.95 (V)
